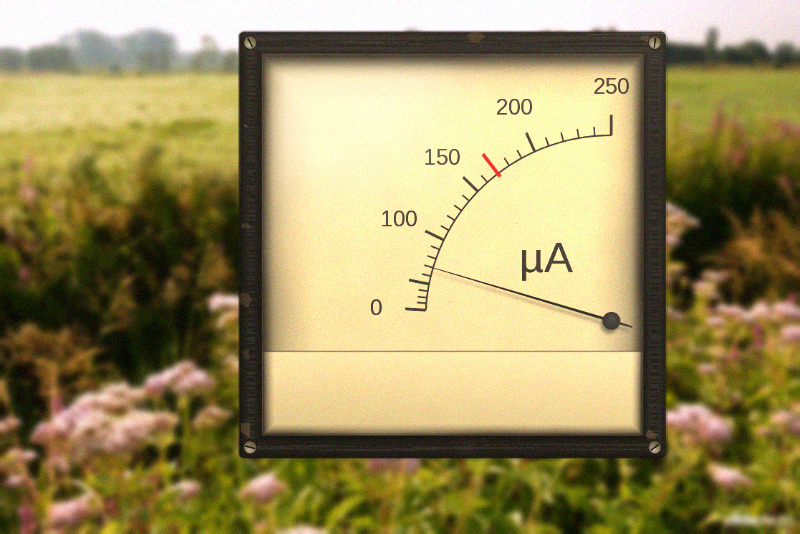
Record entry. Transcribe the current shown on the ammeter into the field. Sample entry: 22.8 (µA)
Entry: 70 (µA)
